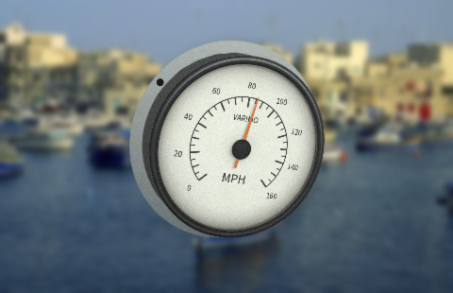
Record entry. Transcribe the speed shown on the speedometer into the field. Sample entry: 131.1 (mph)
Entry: 85 (mph)
